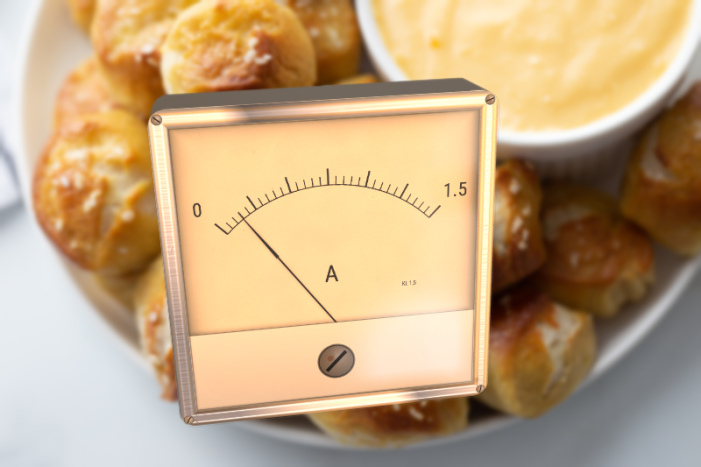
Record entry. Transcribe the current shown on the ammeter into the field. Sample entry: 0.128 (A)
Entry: 0.15 (A)
